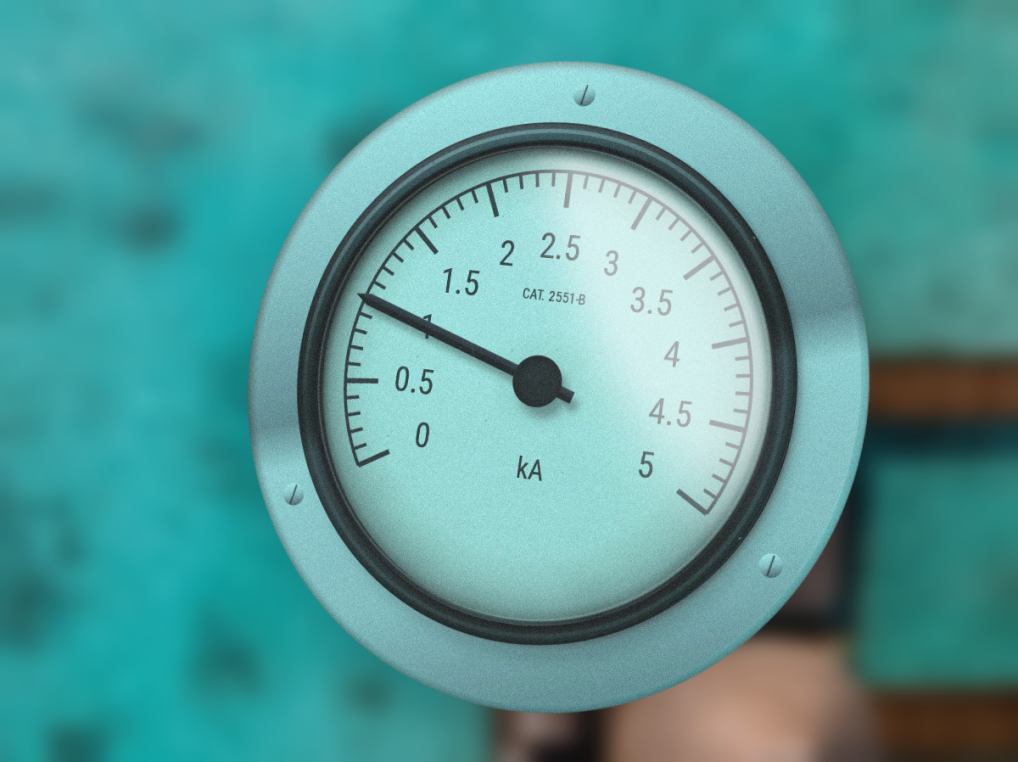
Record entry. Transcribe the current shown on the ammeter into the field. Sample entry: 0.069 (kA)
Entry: 1 (kA)
